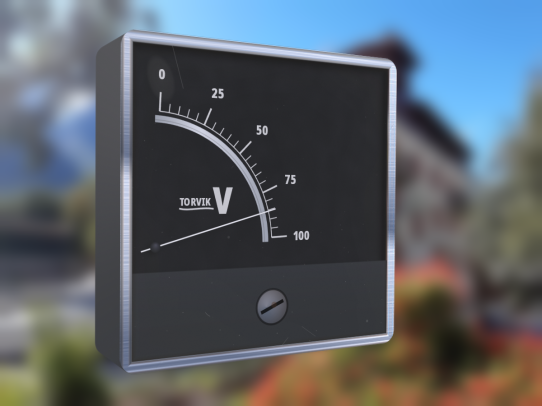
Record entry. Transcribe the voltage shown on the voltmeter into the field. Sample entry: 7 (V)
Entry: 85 (V)
